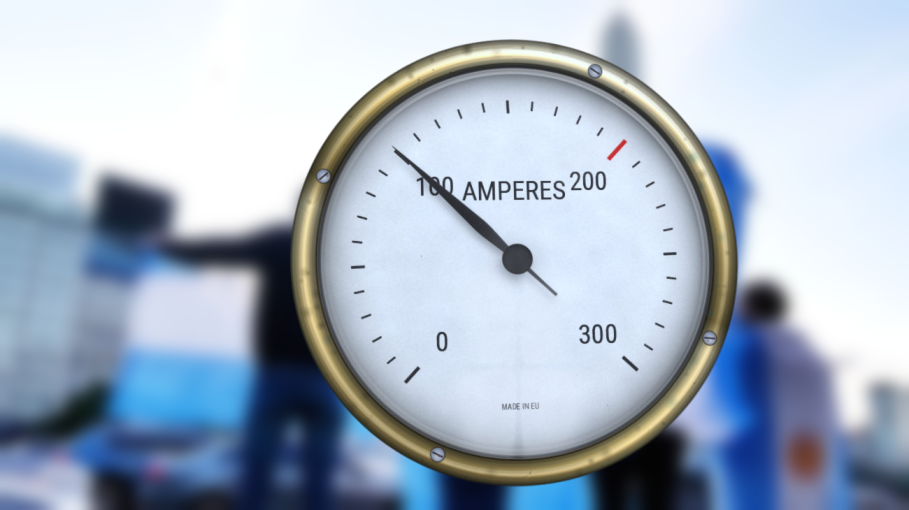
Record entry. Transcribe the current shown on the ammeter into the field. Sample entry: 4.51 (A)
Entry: 100 (A)
